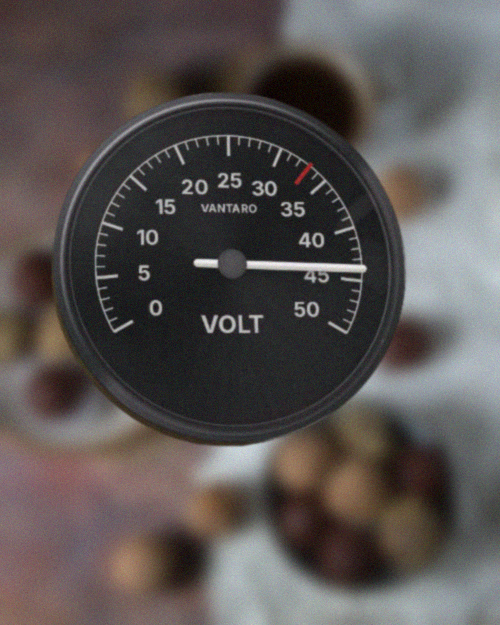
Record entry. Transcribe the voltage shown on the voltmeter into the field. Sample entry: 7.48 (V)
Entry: 44 (V)
